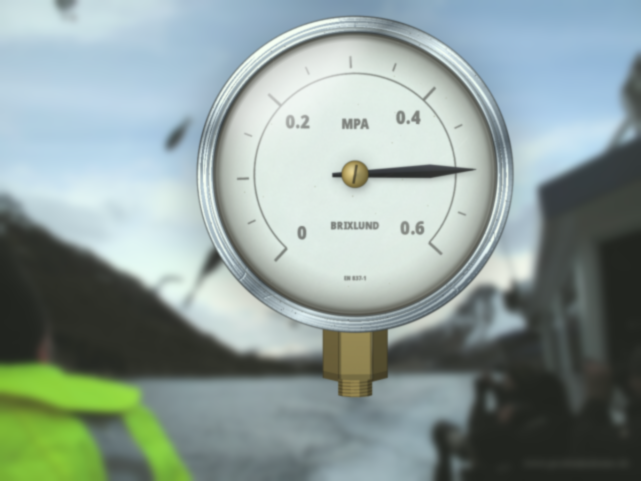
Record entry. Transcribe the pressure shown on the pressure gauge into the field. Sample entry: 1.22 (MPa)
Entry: 0.5 (MPa)
